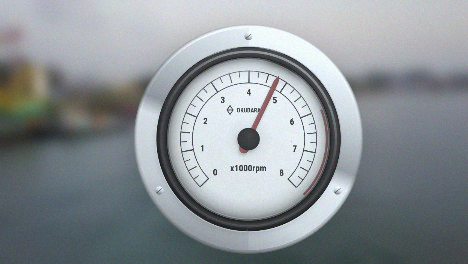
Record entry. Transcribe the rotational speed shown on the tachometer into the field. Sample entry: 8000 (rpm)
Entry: 4750 (rpm)
